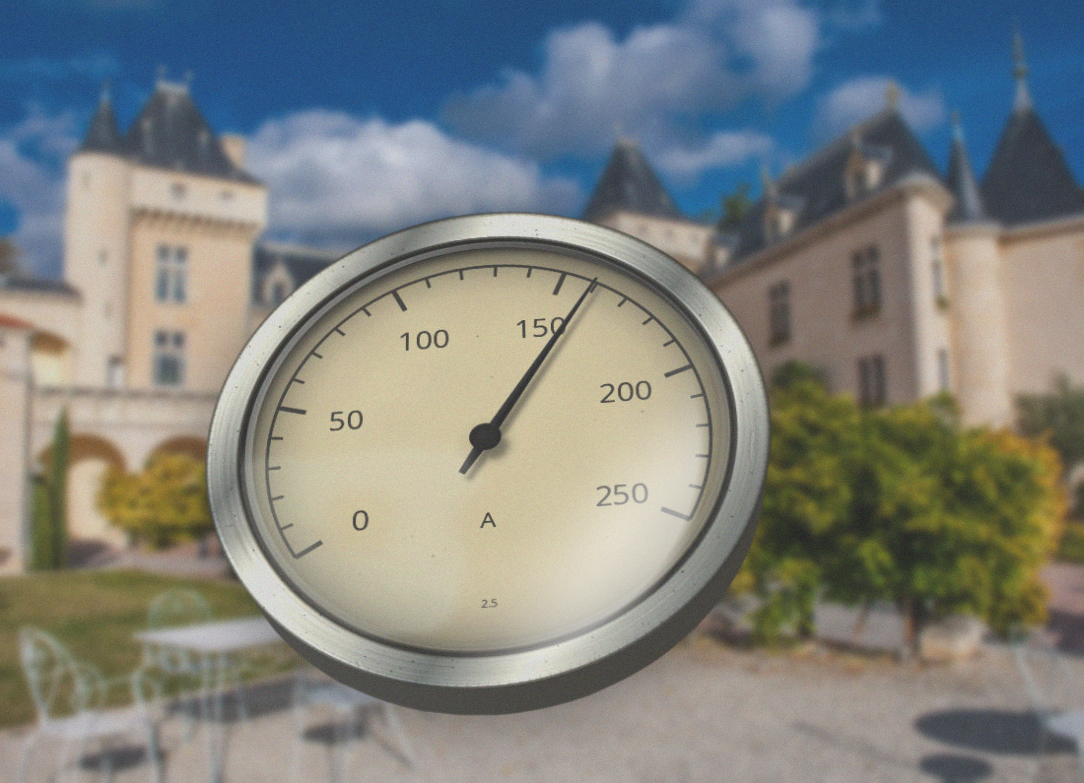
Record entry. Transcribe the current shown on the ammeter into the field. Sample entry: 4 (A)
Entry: 160 (A)
